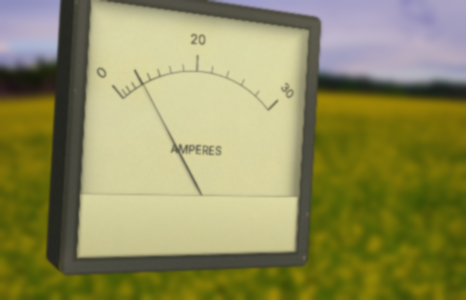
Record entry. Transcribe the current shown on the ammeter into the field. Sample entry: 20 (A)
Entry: 10 (A)
